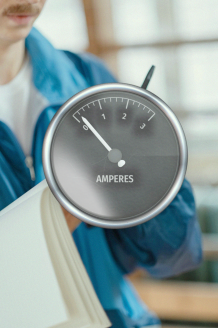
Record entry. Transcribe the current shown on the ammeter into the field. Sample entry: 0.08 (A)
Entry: 0.2 (A)
